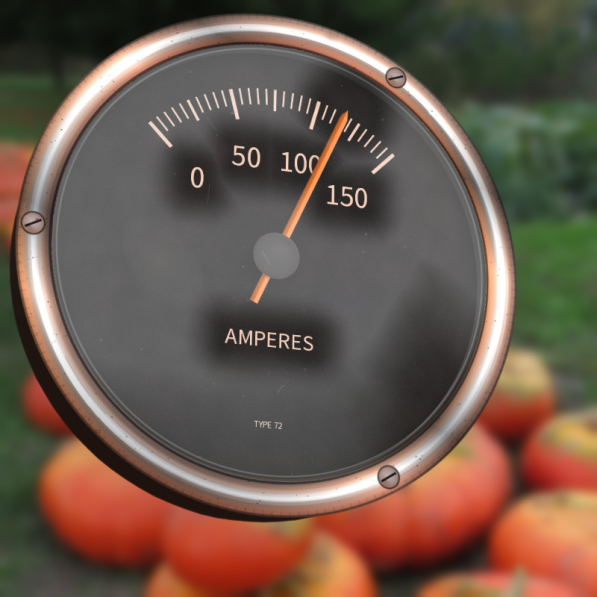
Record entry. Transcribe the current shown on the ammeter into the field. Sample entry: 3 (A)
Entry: 115 (A)
